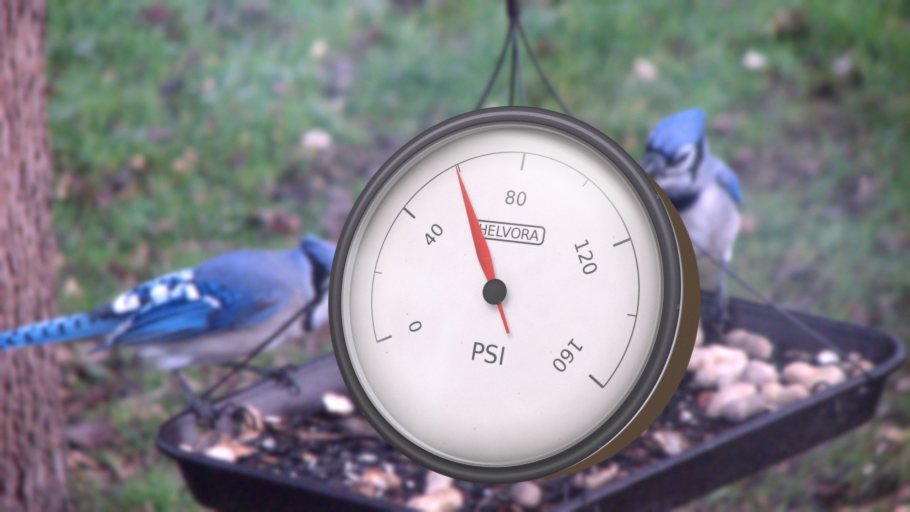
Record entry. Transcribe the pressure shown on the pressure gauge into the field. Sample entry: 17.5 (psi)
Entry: 60 (psi)
